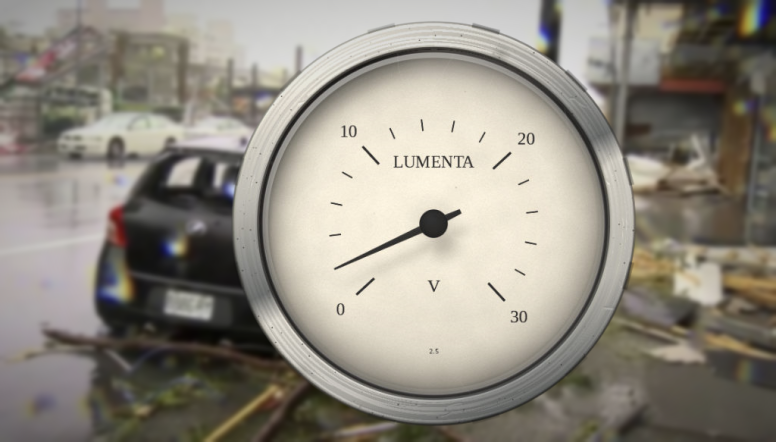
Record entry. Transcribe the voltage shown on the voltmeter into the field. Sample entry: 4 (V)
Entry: 2 (V)
